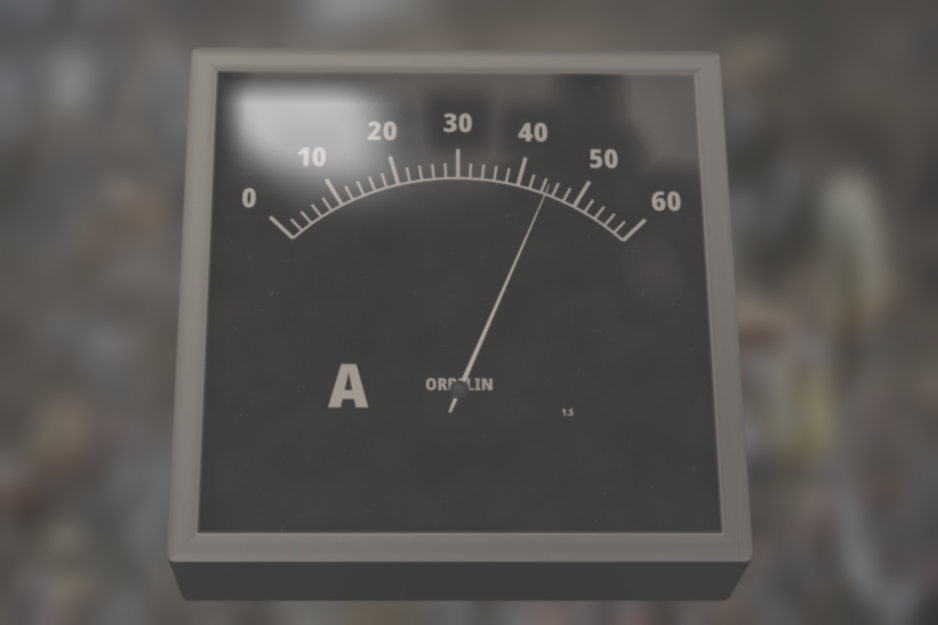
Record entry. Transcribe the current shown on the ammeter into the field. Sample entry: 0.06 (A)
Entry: 45 (A)
